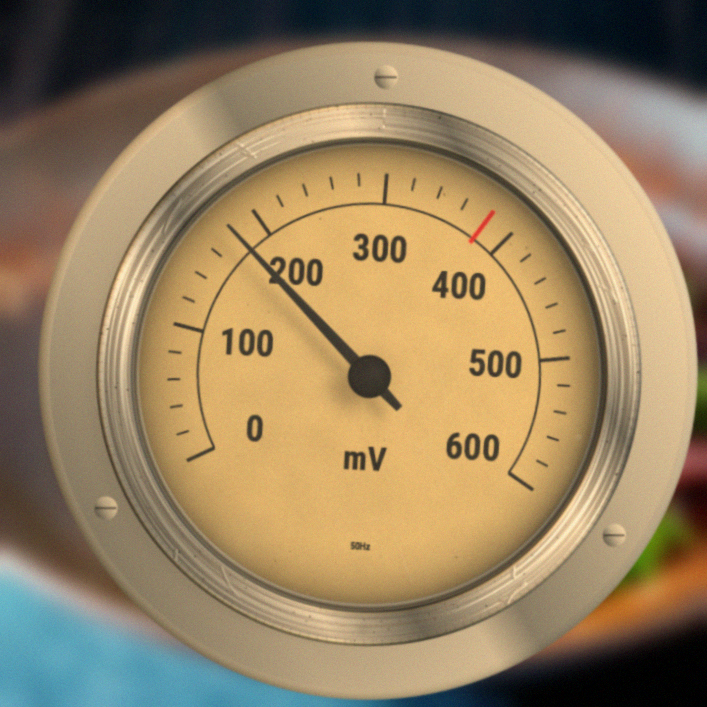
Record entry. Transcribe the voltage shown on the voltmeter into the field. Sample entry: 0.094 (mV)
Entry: 180 (mV)
